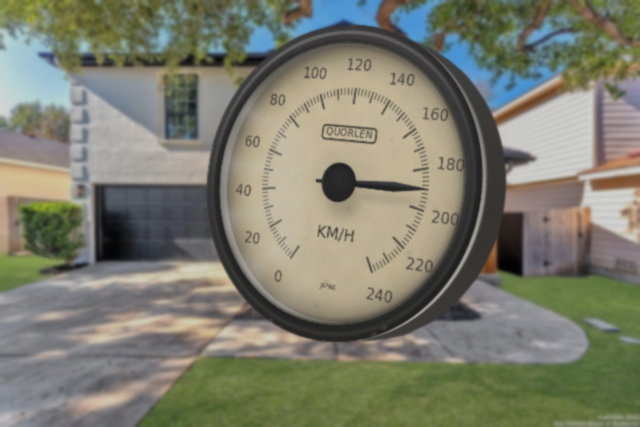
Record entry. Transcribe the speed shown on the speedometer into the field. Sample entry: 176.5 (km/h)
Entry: 190 (km/h)
